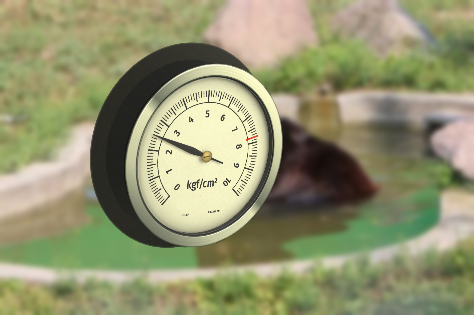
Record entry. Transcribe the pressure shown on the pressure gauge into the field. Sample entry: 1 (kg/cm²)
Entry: 2.5 (kg/cm²)
